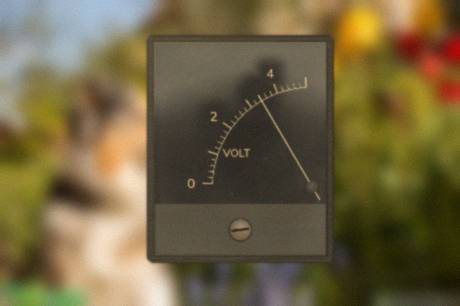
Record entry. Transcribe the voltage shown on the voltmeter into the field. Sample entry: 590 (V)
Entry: 3.4 (V)
